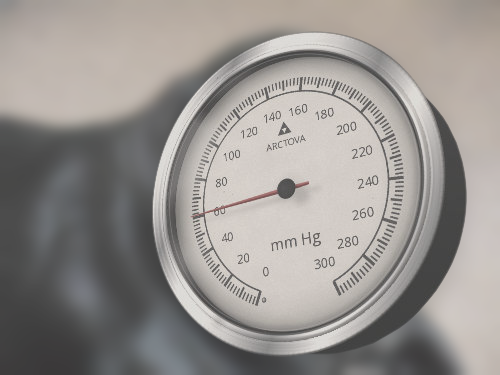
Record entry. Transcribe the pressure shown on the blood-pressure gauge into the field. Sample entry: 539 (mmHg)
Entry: 60 (mmHg)
